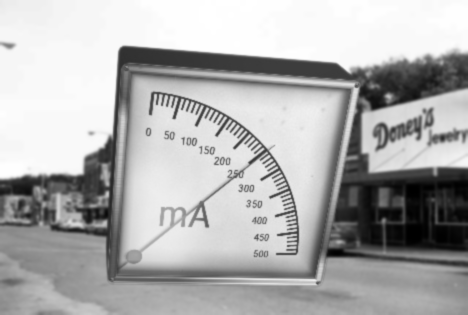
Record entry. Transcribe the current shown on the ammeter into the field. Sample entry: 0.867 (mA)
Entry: 250 (mA)
